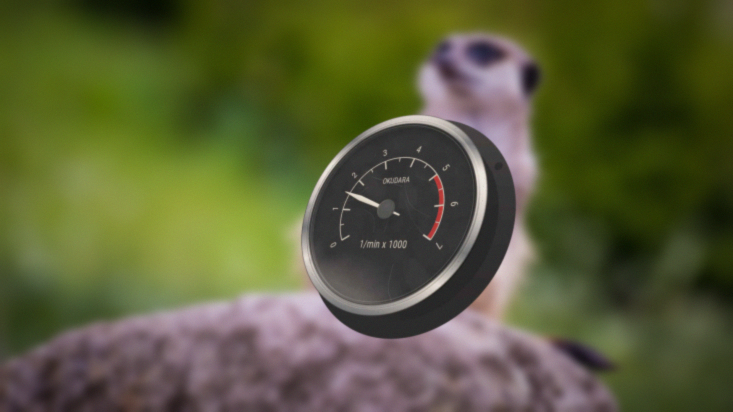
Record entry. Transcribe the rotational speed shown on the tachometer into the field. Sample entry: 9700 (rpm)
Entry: 1500 (rpm)
